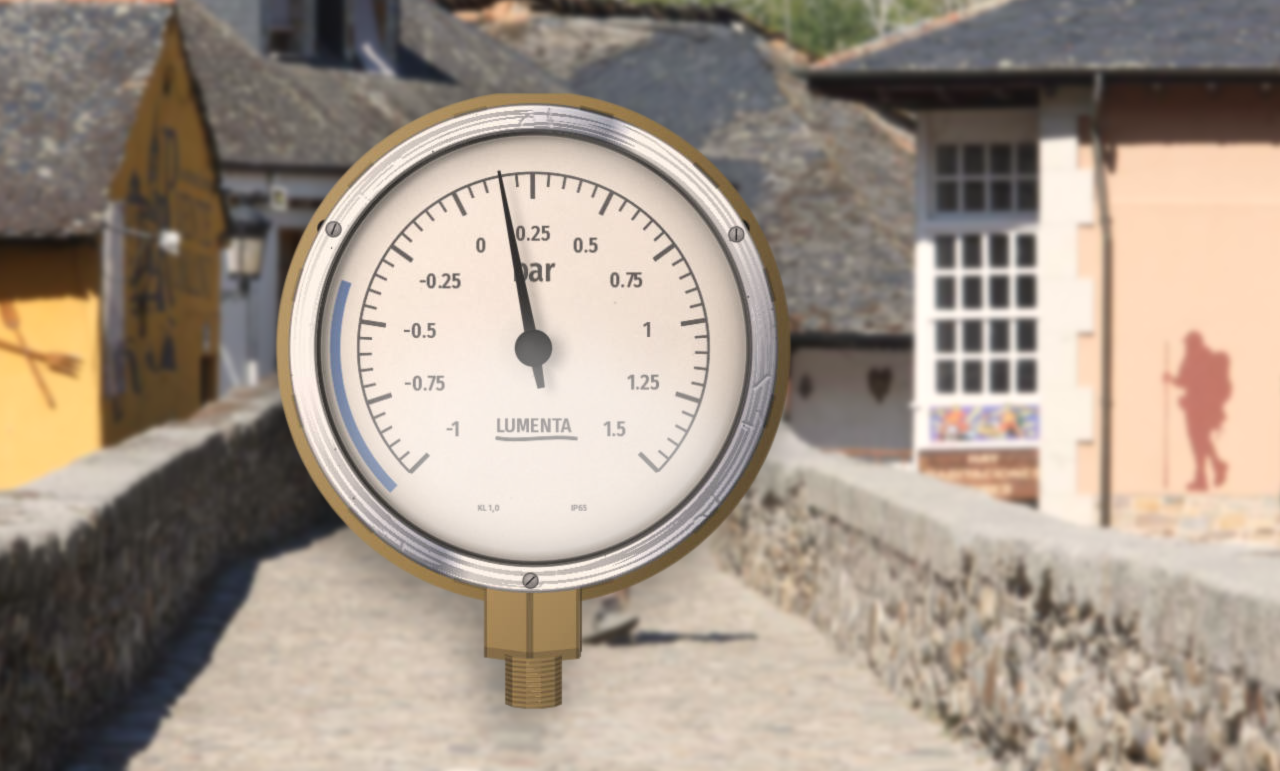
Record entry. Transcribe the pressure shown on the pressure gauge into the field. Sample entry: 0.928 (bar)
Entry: 0.15 (bar)
